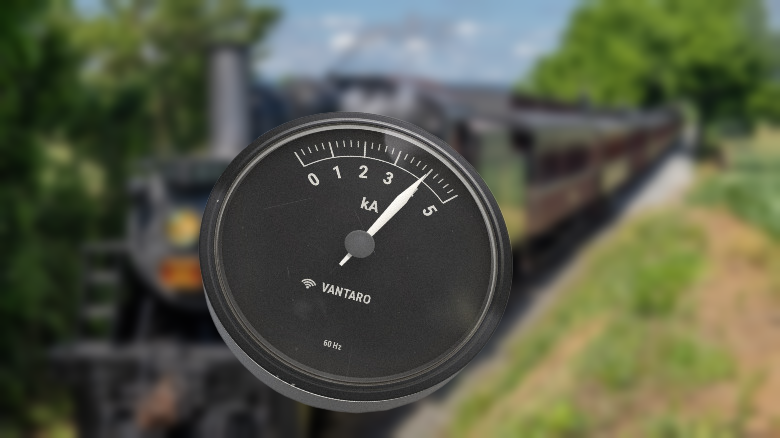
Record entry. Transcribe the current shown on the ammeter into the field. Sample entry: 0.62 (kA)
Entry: 4 (kA)
